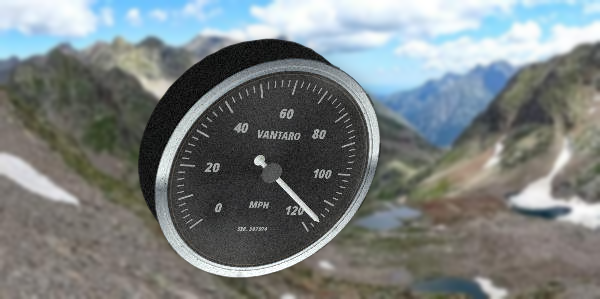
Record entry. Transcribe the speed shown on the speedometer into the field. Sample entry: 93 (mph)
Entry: 116 (mph)
